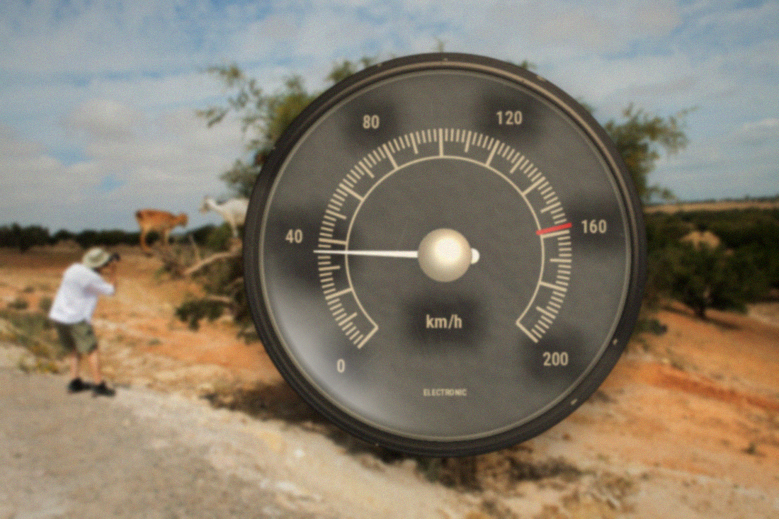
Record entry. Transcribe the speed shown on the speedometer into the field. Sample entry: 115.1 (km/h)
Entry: 36 (km/h)
